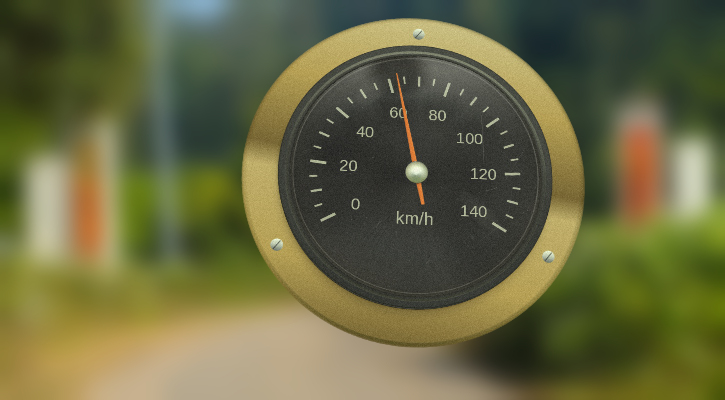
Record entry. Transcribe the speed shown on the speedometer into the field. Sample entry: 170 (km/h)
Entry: 62.5 (km/h)
